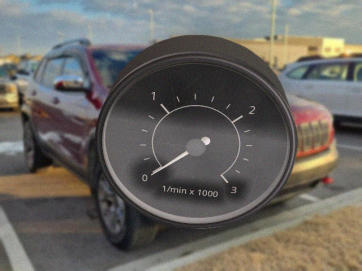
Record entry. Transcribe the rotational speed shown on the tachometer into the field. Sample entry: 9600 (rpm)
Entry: 0 (rpm)
